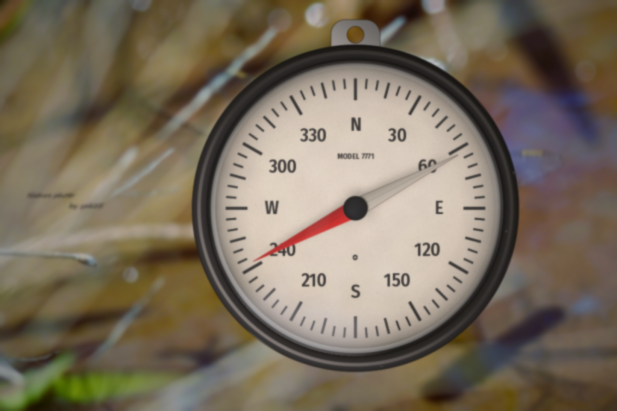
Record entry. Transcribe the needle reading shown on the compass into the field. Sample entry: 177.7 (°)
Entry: 242.5 (°)
